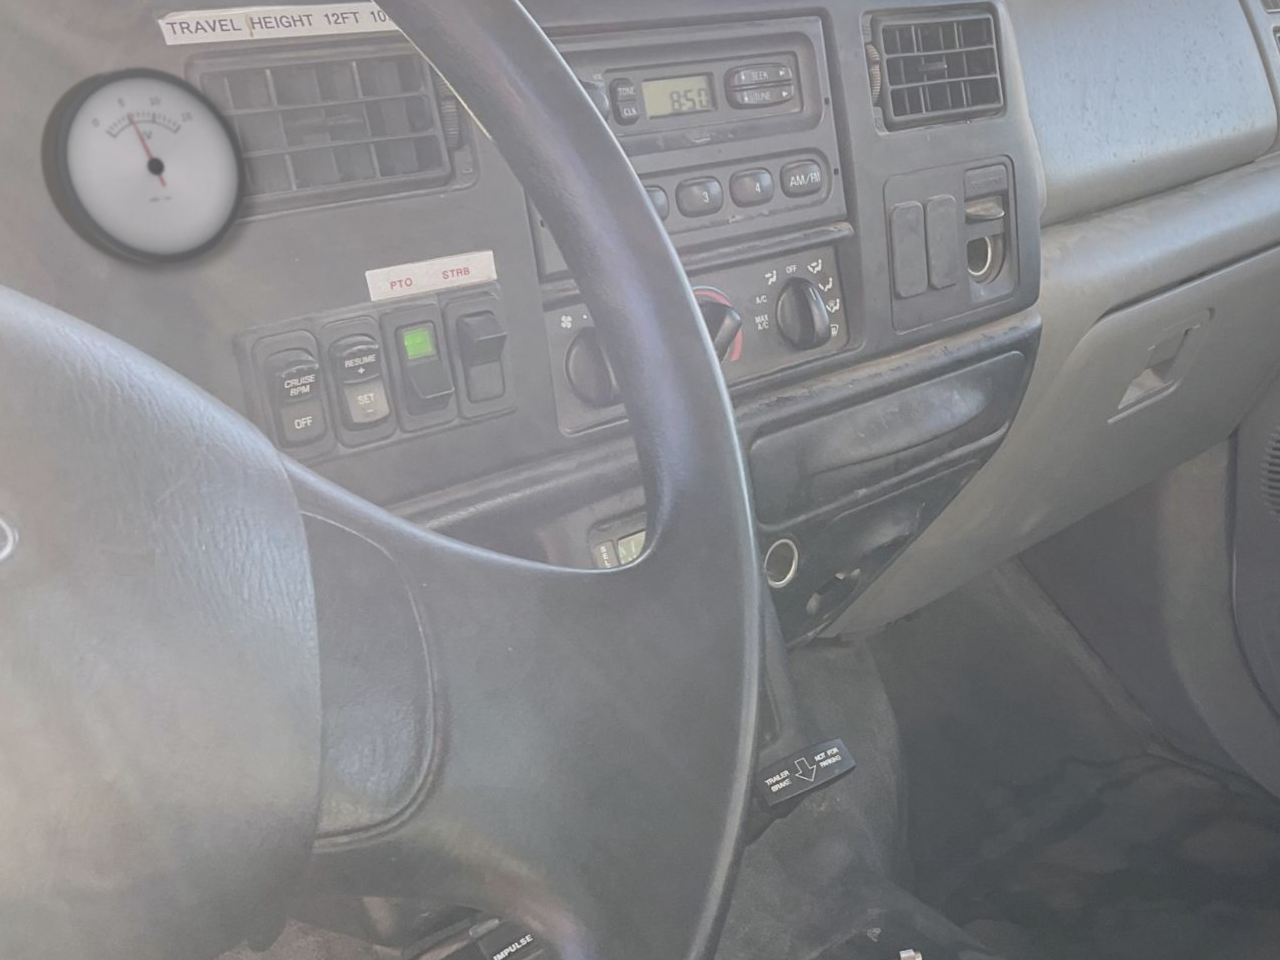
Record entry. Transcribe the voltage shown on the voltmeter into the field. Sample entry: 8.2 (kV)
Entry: 5 (kV)
